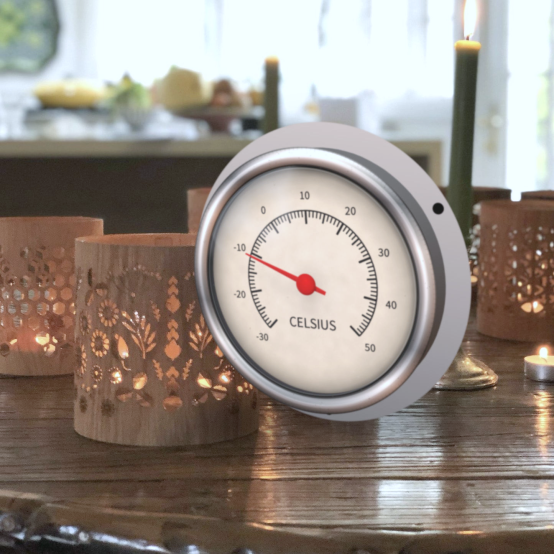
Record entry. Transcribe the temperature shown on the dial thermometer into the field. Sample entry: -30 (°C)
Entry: -10 (°C)
